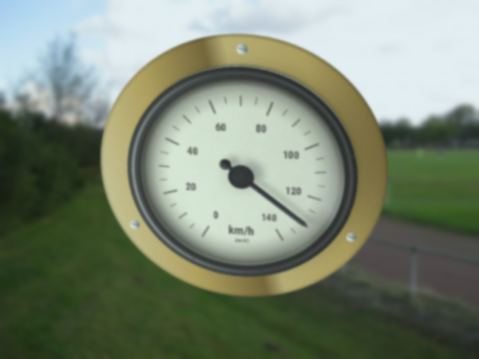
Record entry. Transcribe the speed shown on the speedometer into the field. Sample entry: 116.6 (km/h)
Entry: 130 (km/h)
